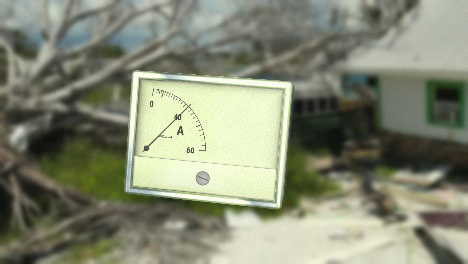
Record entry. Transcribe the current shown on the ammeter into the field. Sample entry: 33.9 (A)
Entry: 40 (A)
